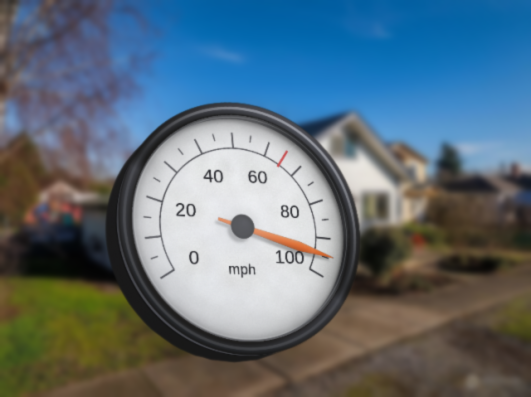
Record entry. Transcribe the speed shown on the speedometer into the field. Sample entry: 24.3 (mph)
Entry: 95 (mph)
